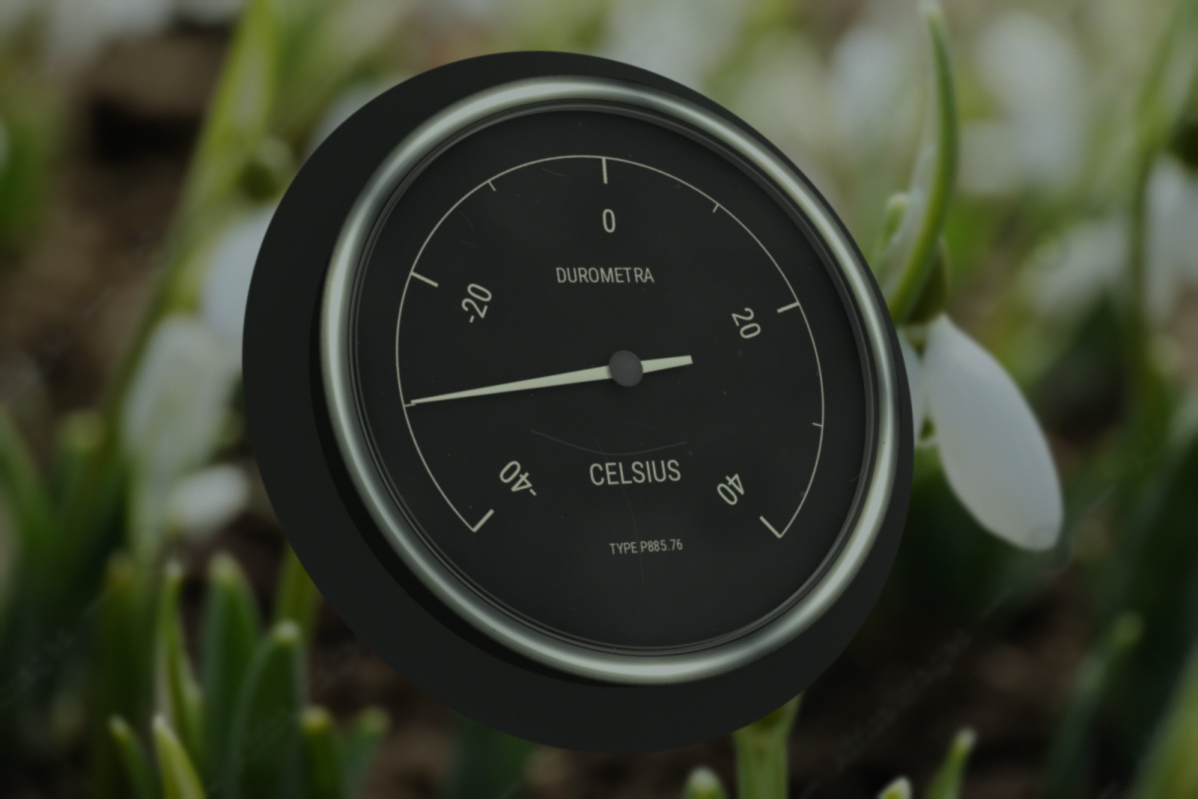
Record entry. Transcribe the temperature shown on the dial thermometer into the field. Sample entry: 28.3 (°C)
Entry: -30 (°C)
